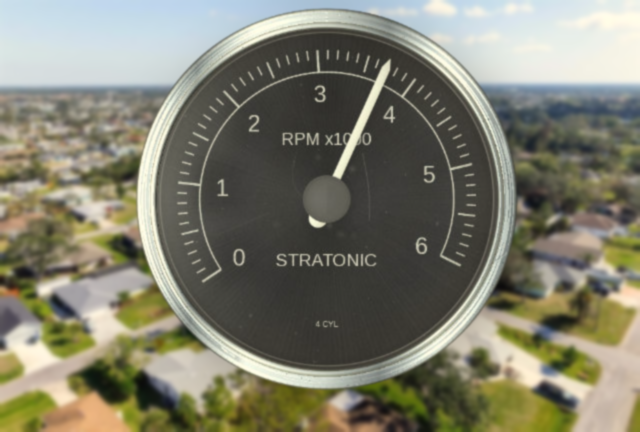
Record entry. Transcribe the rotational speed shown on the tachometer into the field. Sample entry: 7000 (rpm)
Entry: 3700 (rpm)
